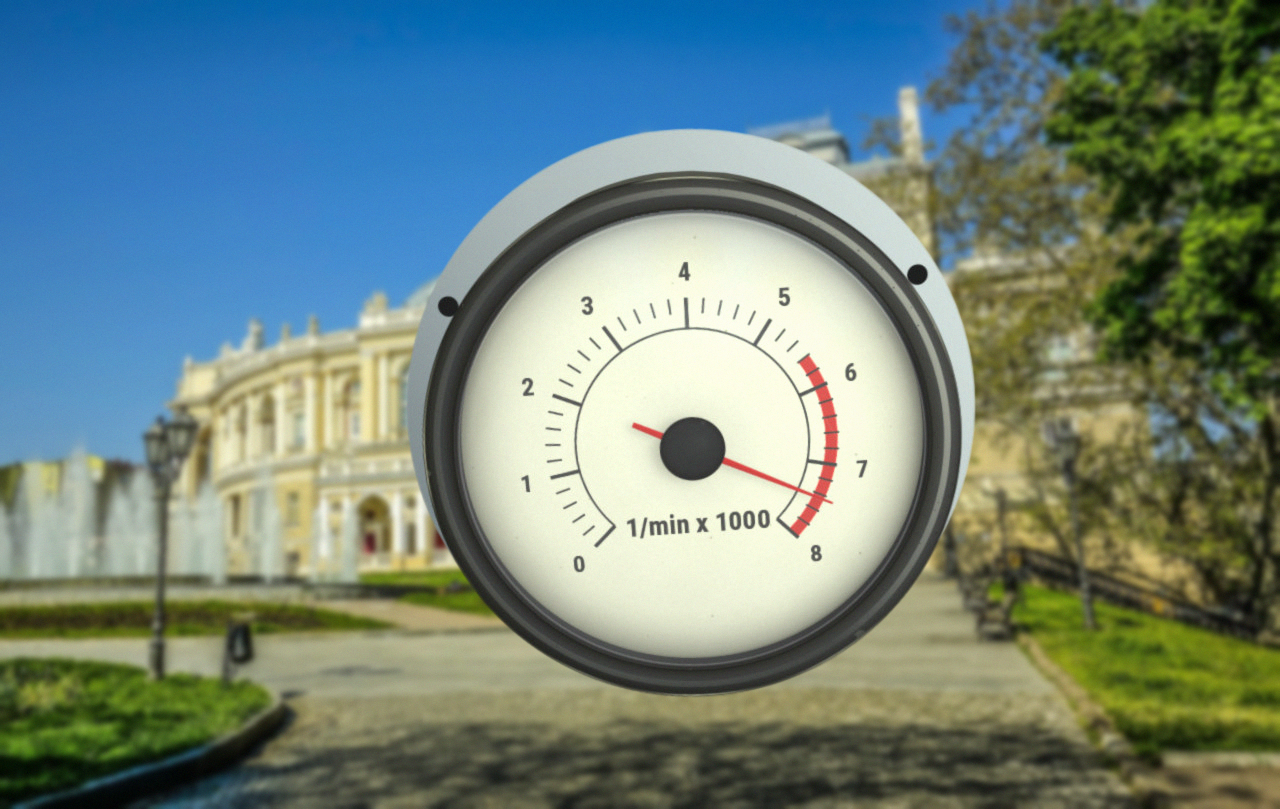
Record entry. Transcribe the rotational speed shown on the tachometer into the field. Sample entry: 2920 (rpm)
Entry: 7400 (rpm)
